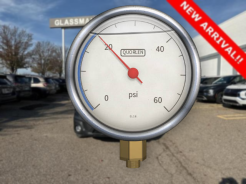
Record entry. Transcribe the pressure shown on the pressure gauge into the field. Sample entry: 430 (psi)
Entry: 20 (psi)
